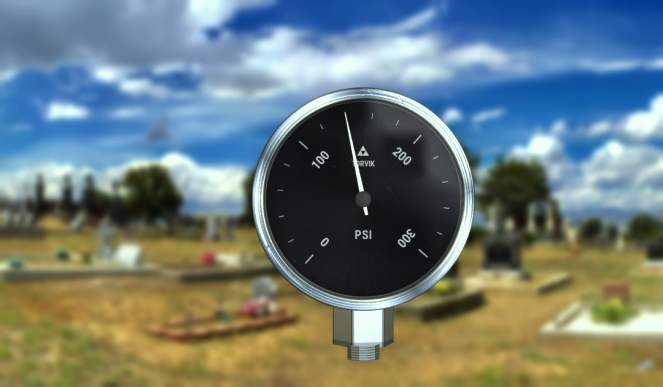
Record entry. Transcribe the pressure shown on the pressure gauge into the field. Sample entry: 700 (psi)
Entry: 140 (psi)
